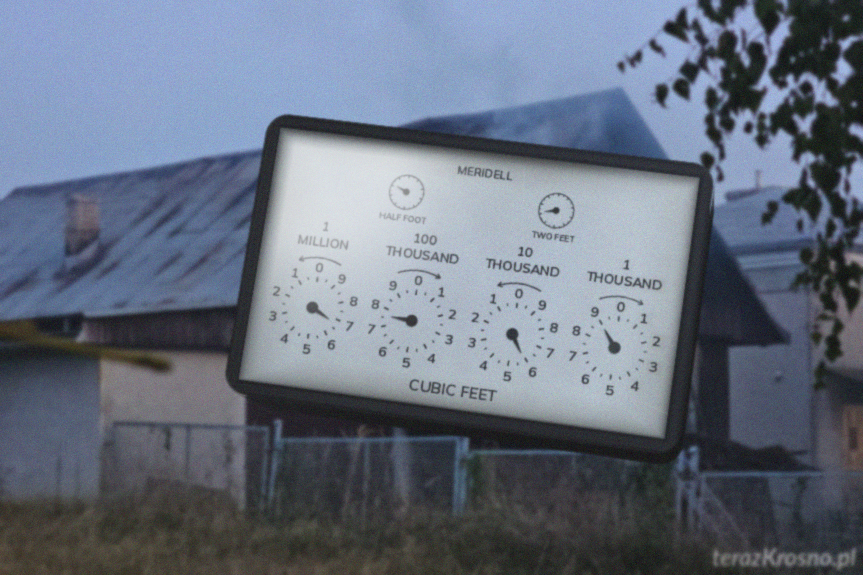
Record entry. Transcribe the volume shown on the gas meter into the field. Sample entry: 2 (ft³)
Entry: 675900 (ft³)
